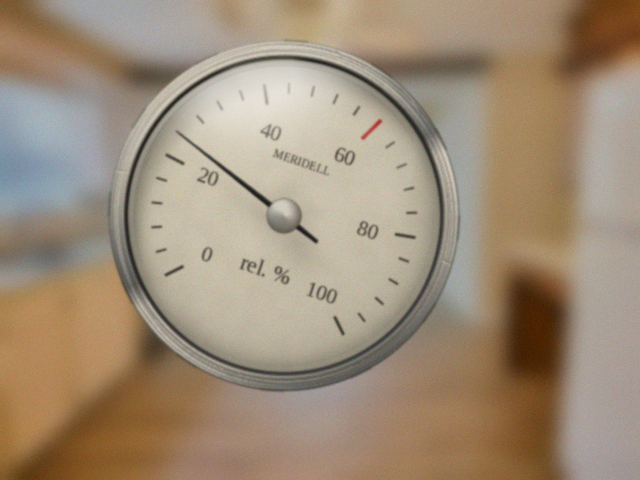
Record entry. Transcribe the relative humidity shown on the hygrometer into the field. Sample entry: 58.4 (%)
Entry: 24 (%)
